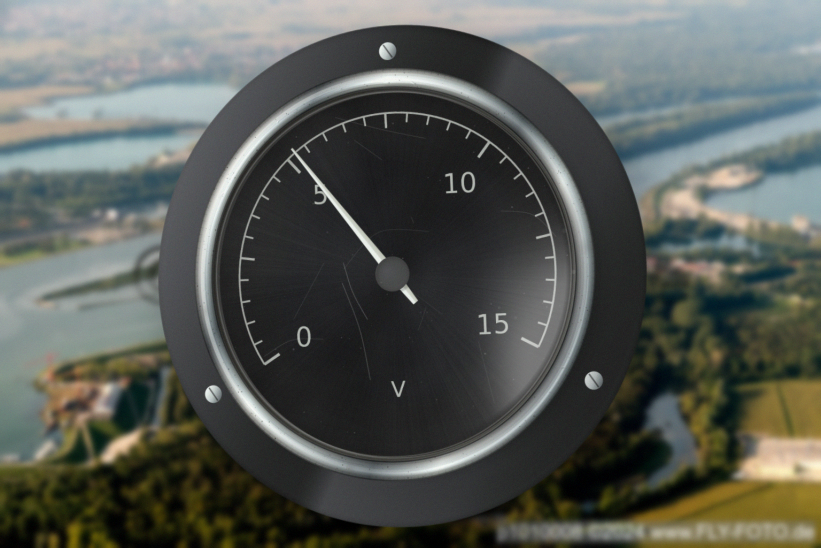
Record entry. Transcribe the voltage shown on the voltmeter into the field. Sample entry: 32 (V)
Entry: 5.25 (V)
